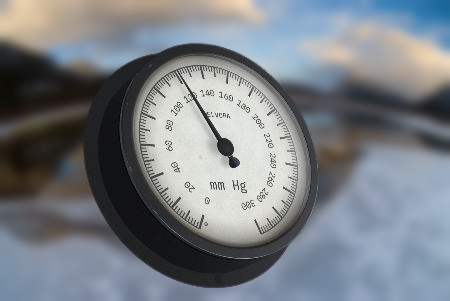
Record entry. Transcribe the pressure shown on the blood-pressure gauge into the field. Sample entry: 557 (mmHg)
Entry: 120 (mmHg)
